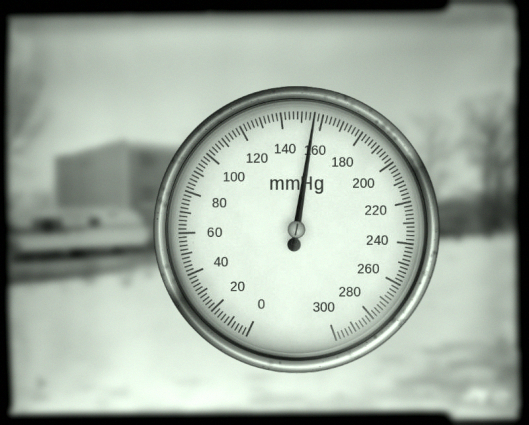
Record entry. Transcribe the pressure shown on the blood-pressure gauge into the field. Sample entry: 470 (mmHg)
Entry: 156 (mmHg)
